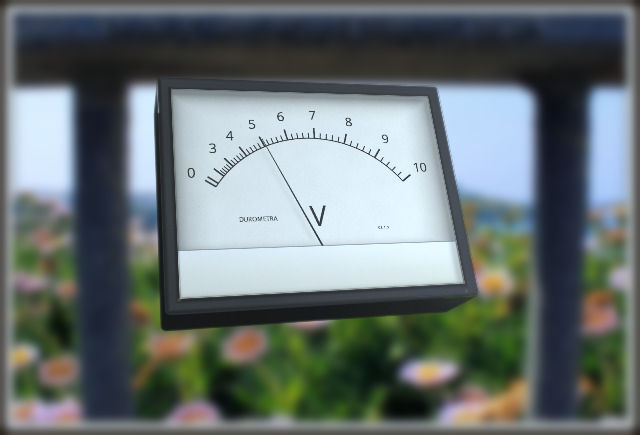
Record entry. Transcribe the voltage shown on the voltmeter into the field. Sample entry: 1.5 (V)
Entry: 5 (V)
